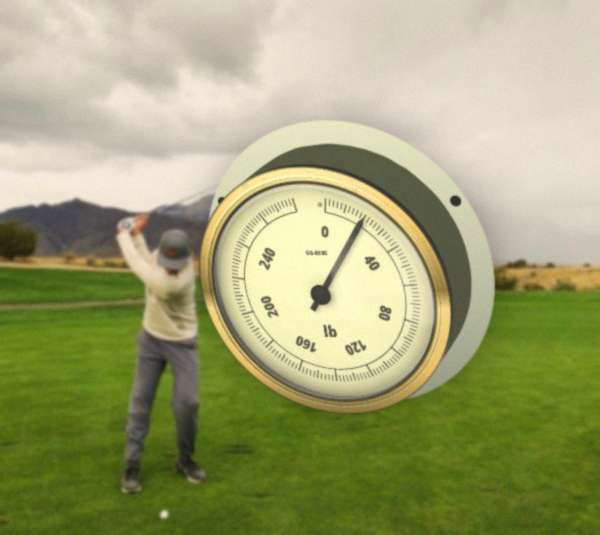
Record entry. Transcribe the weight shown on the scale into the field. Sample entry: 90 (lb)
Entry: 20 (lb)
